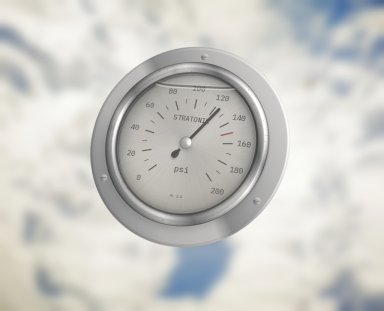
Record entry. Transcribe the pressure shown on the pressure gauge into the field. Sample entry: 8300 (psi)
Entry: 125 (psi)
